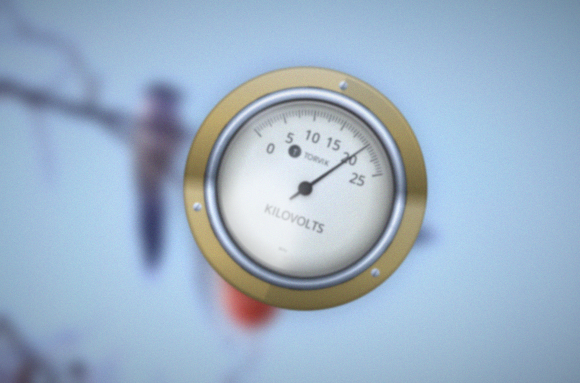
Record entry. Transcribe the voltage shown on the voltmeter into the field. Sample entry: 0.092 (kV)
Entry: 20 (kV)
